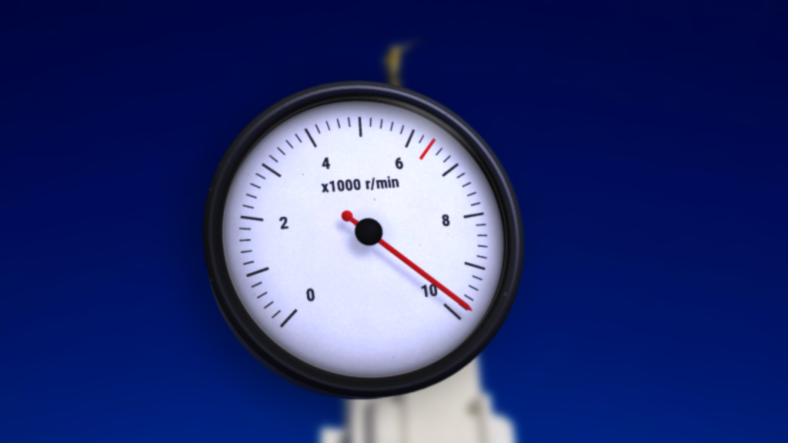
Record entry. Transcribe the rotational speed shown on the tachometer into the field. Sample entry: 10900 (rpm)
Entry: 9800 (rpm)
